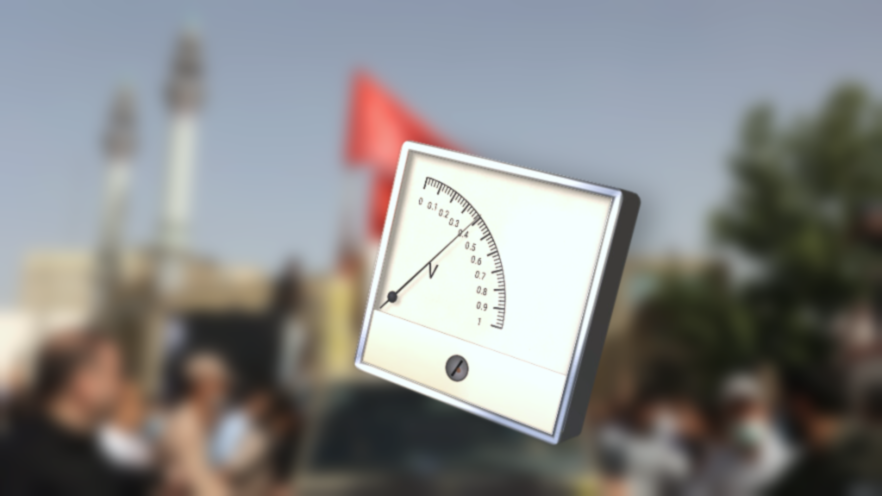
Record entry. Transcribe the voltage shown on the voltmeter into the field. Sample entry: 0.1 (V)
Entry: 0.4 (V)
